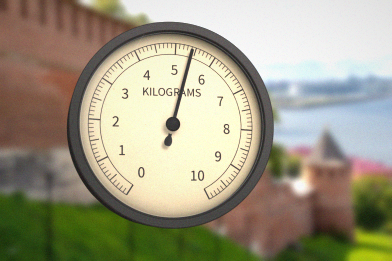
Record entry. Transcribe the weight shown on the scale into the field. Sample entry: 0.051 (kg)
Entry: 5.4 (kg)
